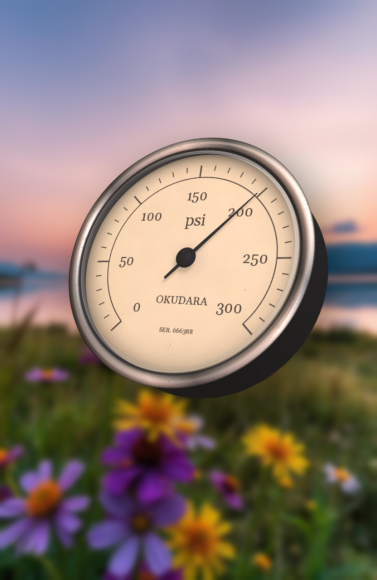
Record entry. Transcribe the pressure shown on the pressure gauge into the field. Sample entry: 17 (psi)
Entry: 200 (psi)
